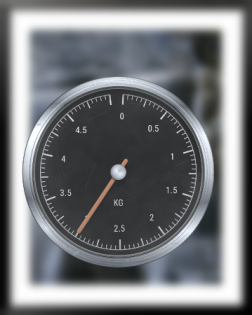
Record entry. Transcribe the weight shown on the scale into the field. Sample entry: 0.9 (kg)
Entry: 3 (kg)
